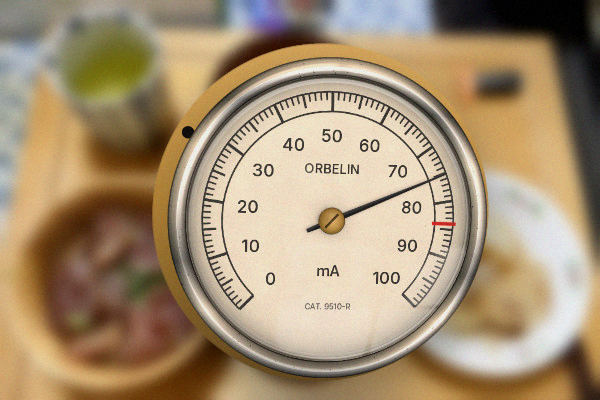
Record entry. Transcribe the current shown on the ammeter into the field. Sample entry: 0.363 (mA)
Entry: 75 (mA)
